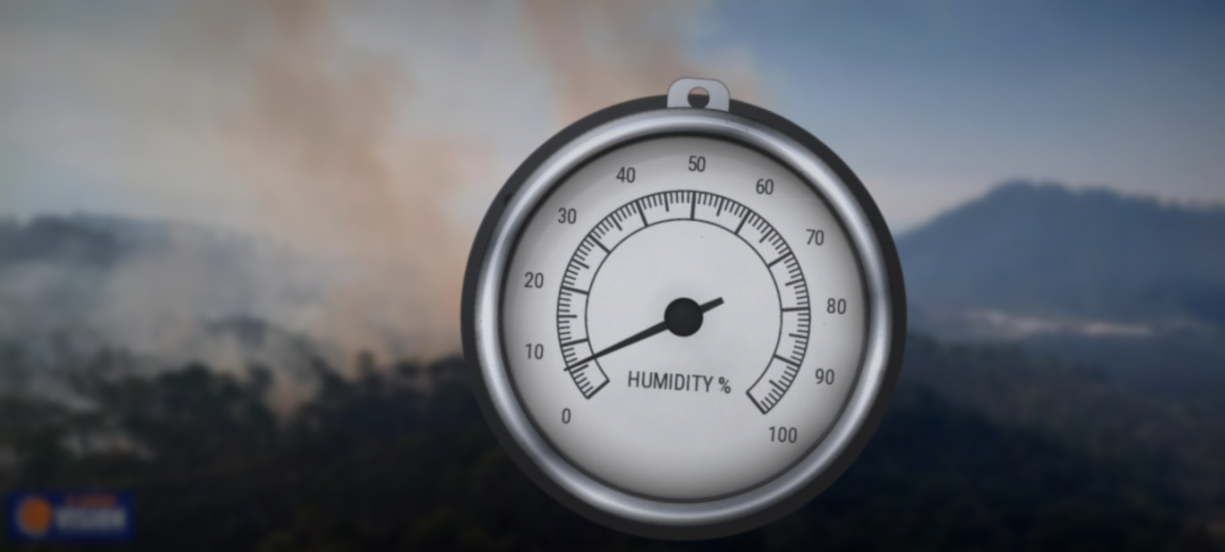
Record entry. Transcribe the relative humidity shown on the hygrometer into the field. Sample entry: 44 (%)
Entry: 6 (%)
